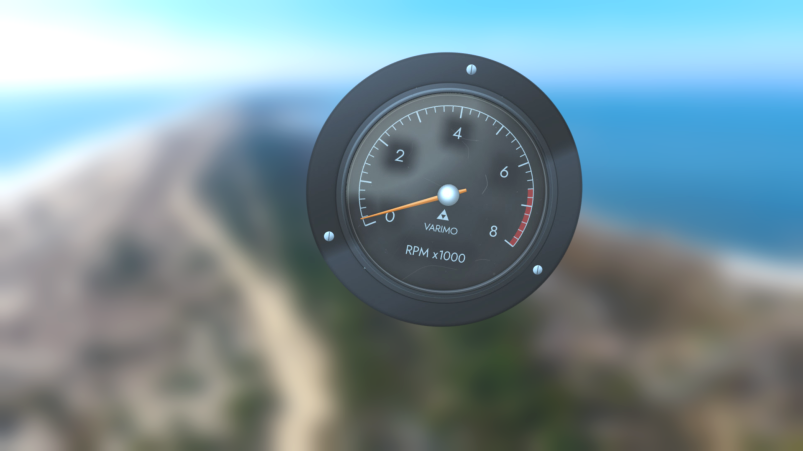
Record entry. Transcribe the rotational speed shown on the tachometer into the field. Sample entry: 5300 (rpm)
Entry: 200 (rpm)
